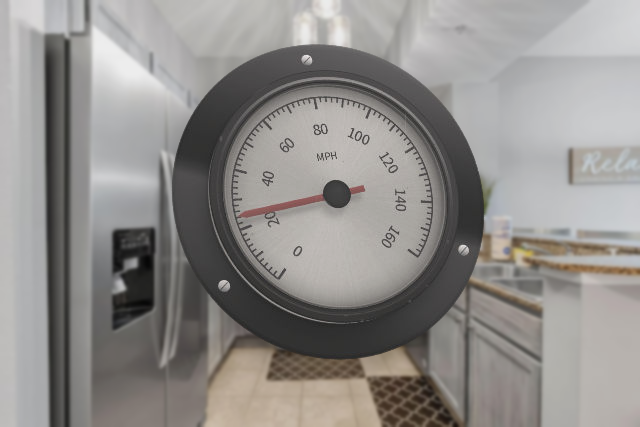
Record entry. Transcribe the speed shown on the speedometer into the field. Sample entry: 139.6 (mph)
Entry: 24 (mph)
